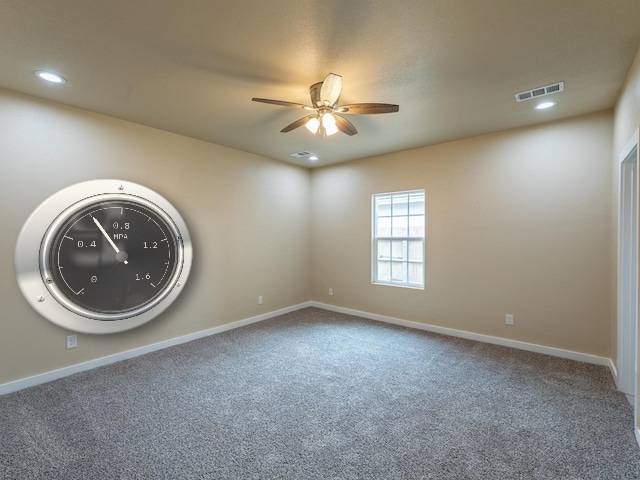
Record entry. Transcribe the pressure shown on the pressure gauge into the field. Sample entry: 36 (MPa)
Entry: 0.6 (MPa)
